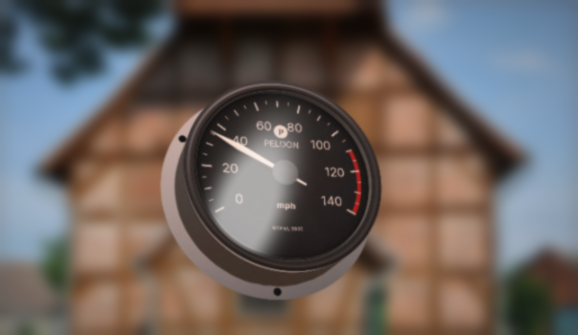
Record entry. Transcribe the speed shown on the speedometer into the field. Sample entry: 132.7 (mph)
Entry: 35 (mph)
